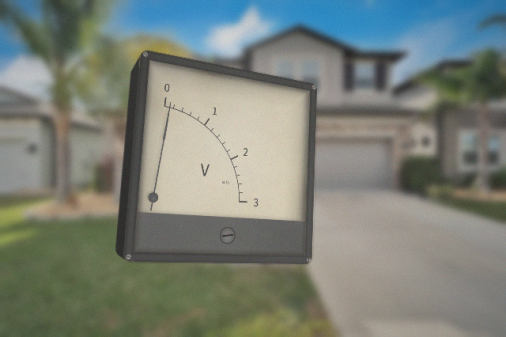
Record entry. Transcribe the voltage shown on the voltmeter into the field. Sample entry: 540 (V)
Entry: 0.1 (V)
